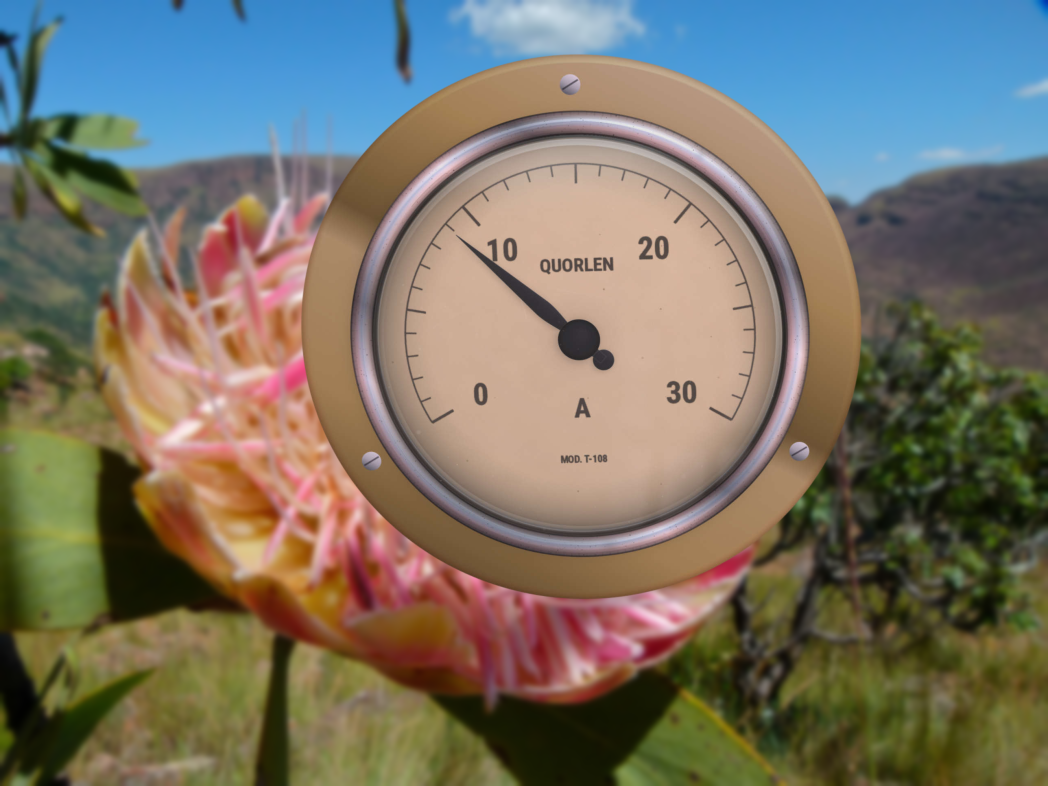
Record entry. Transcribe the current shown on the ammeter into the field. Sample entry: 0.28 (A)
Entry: 9 (A)
